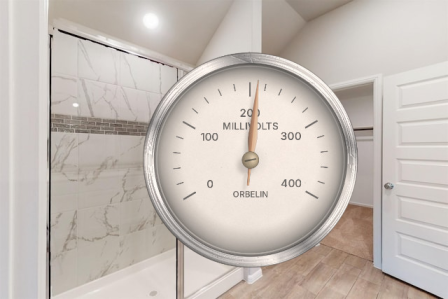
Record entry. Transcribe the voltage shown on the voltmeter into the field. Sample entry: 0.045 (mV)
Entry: 210 (mV)
